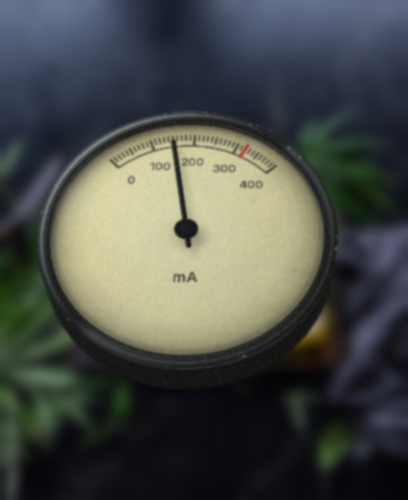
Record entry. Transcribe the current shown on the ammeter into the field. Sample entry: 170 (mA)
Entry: 150 (mA)
